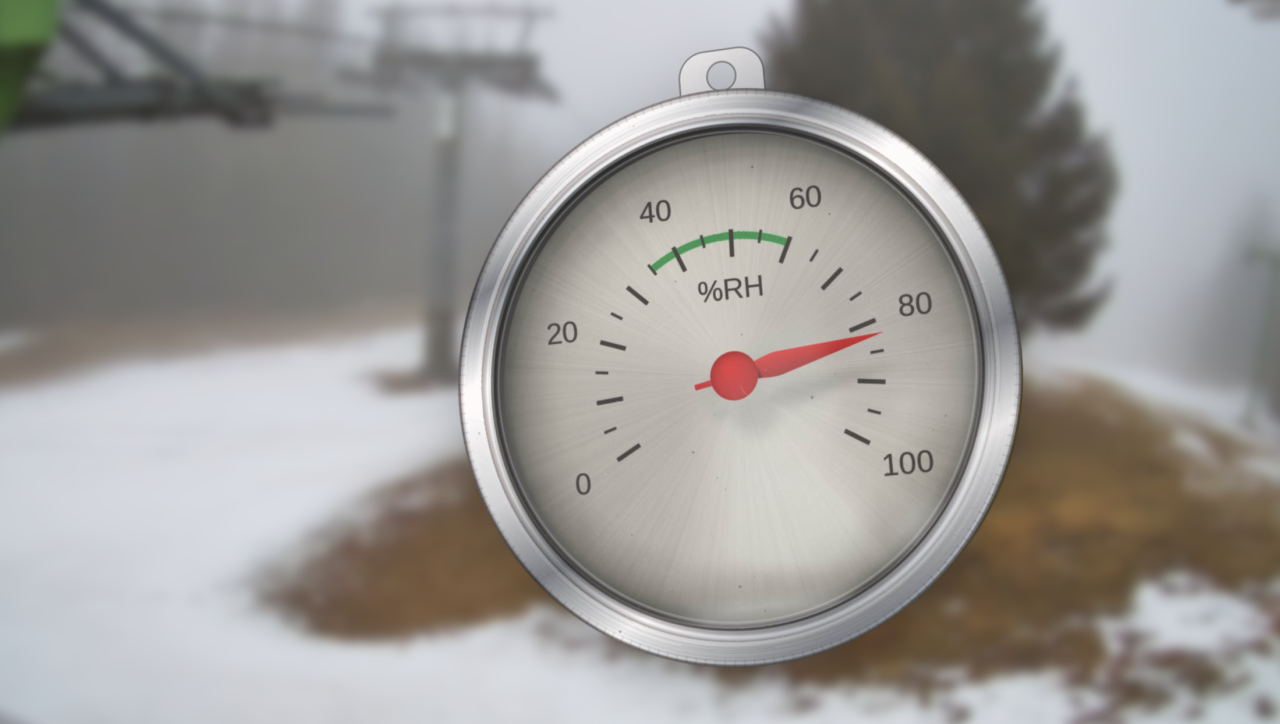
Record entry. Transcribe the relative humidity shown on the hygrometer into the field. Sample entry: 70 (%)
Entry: 82.5 (%)
